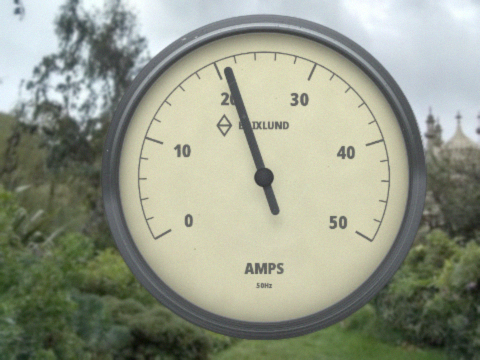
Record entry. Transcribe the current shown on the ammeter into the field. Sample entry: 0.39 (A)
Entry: 21 (A)
